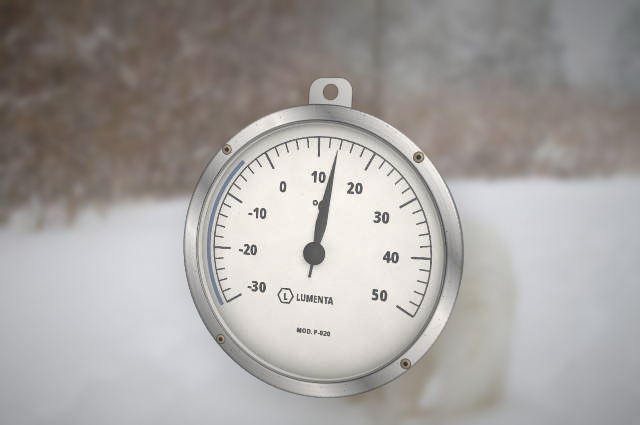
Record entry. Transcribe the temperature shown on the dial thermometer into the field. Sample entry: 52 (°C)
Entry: 14 (°C)
